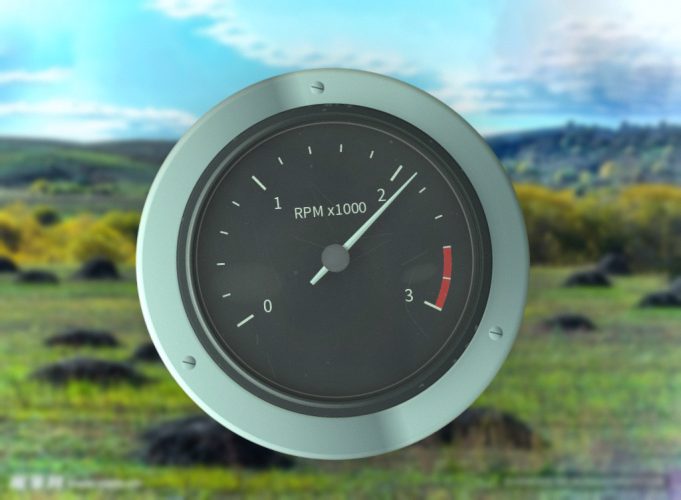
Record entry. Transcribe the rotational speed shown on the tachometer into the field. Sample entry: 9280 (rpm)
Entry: 2100 (rpm)
